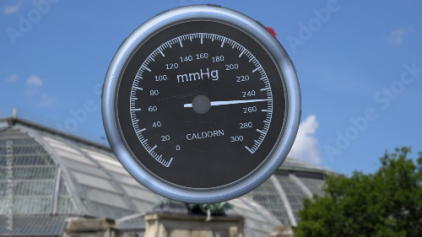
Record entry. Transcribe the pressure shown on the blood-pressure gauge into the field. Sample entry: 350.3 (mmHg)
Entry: 250 (mmHg)
